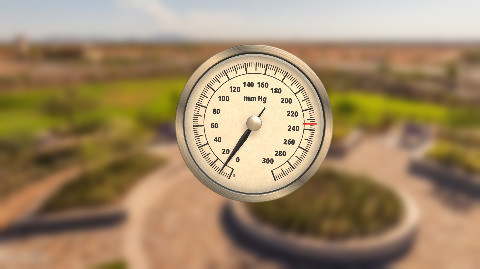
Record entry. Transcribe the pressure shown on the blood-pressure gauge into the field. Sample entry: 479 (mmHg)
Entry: 10 (mmHg)
